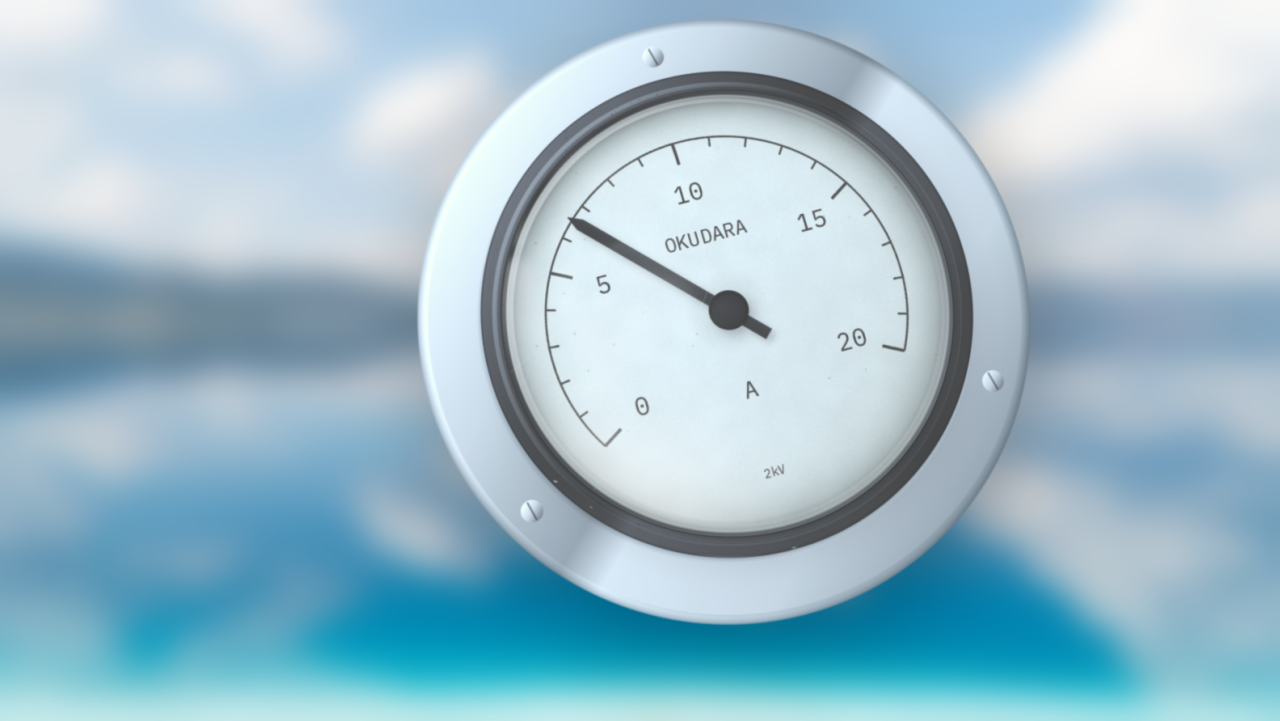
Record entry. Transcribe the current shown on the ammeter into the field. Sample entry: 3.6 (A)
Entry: 6.5 (A)
